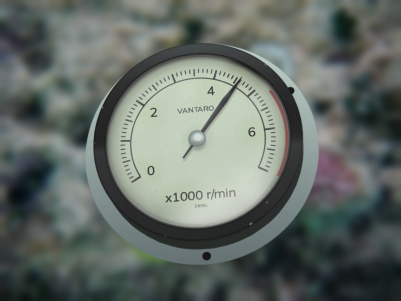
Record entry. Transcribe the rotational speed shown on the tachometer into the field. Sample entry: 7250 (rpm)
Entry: 4600 (rpm)
